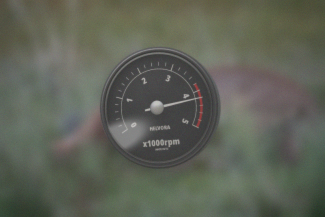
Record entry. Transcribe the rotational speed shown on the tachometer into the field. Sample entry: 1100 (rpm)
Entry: 4200 (rpm)
